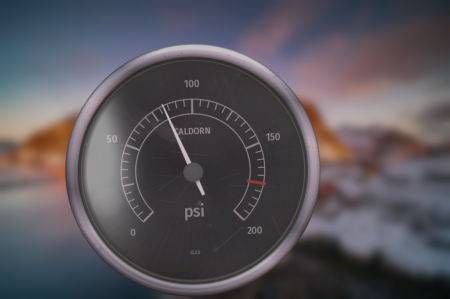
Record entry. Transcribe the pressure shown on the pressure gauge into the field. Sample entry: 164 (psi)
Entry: 82.5 (psi)
